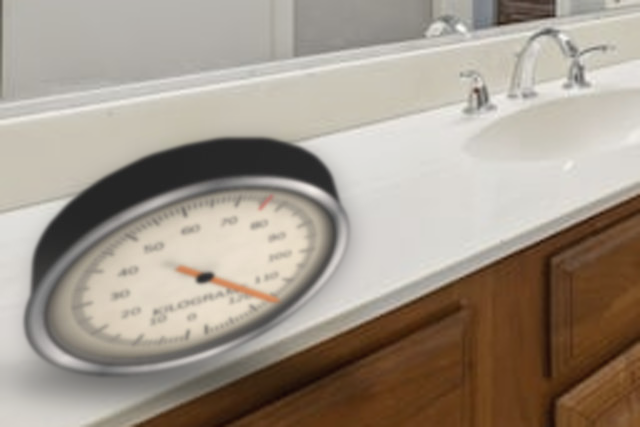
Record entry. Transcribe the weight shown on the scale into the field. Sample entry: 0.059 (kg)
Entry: 115 (kg)
